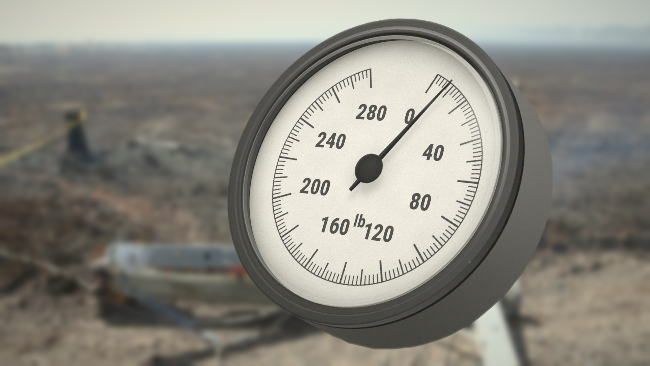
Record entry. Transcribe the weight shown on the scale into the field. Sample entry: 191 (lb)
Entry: 10 (lb)
